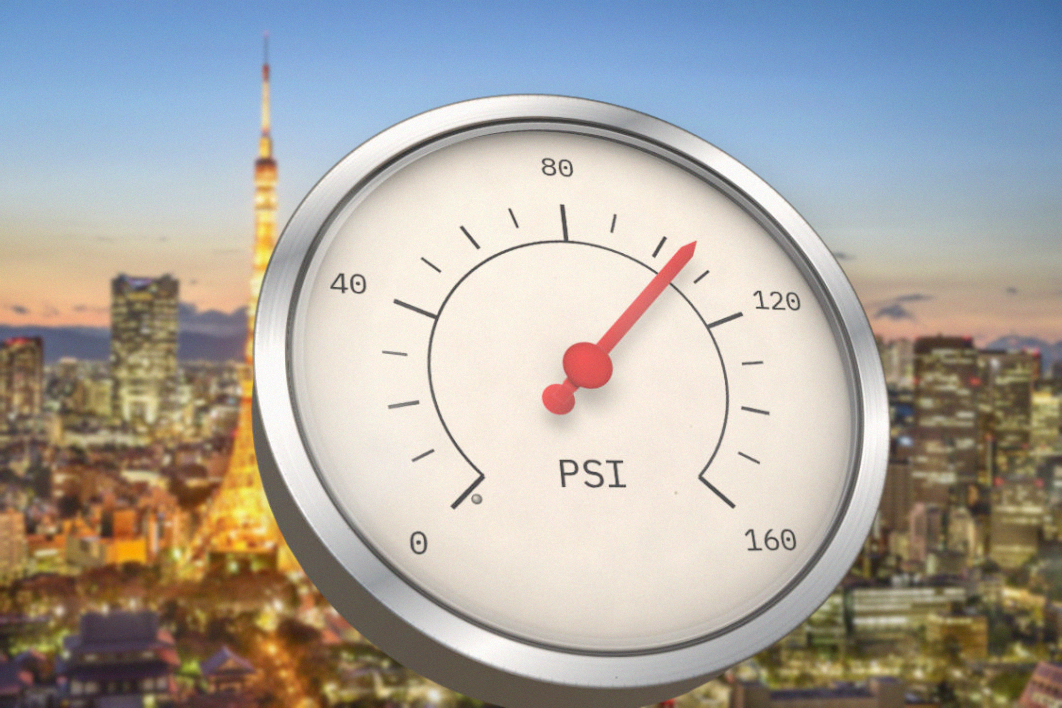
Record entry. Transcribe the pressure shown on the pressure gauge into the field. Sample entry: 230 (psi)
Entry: 105 (psi)
